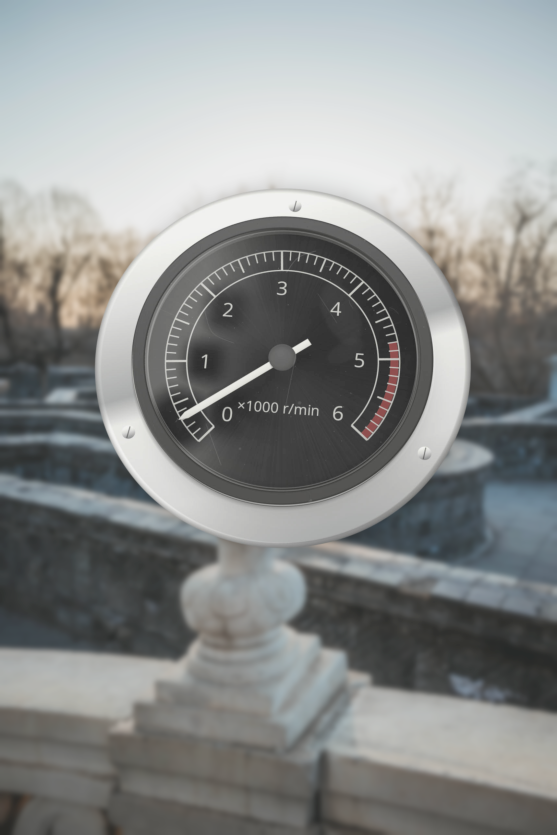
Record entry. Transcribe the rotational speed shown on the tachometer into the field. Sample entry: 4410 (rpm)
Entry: 300 (rpm)
